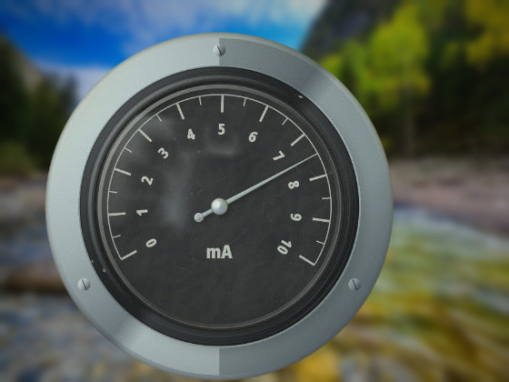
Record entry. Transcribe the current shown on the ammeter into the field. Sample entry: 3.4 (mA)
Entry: 7.5 (mA)
